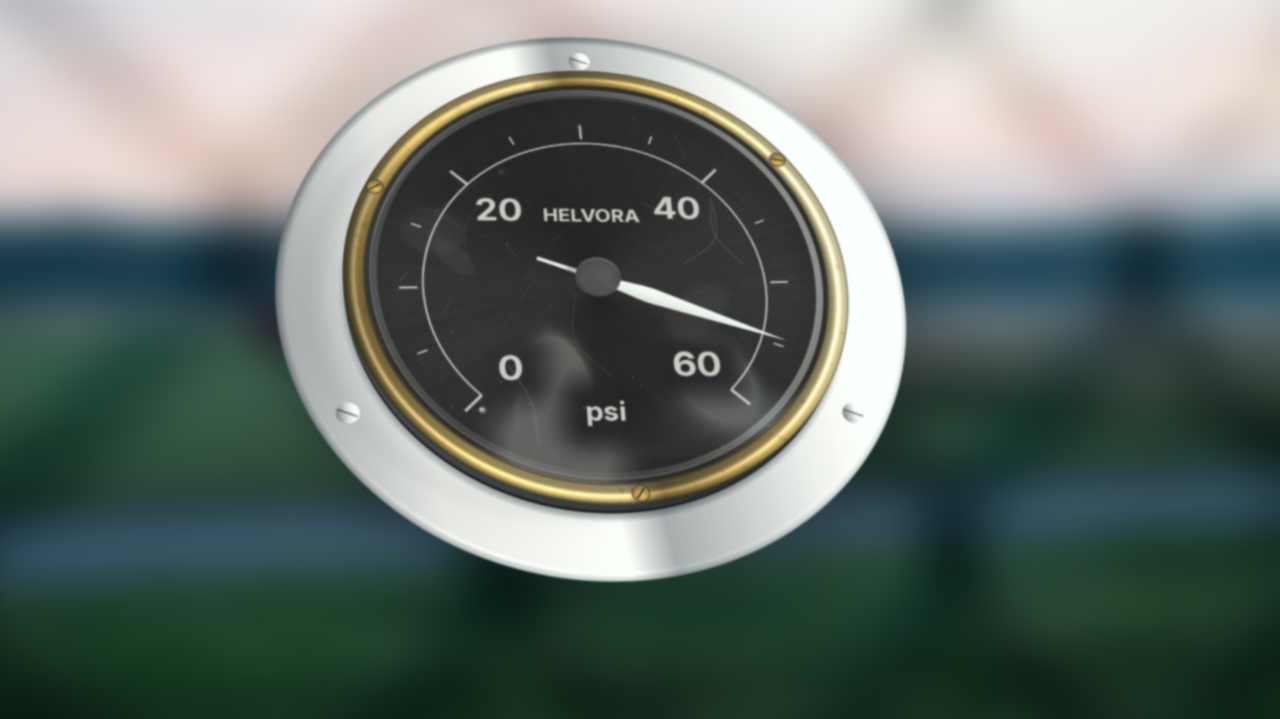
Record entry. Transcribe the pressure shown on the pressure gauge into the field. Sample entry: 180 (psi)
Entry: 55 (psi)
